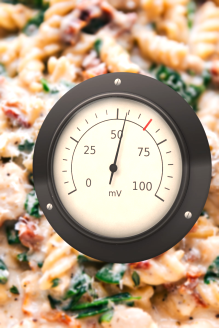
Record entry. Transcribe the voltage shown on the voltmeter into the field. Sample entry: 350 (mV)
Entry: 55 (mV)
